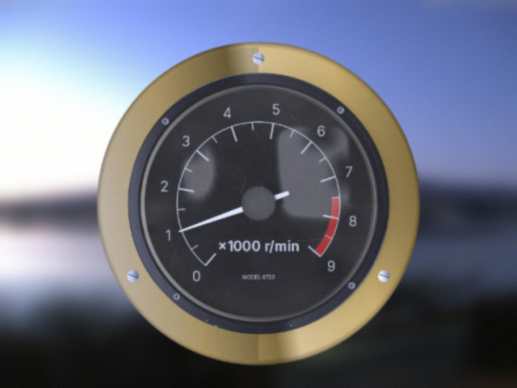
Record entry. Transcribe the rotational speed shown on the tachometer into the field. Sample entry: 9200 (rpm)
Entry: 1000 (rpm)
